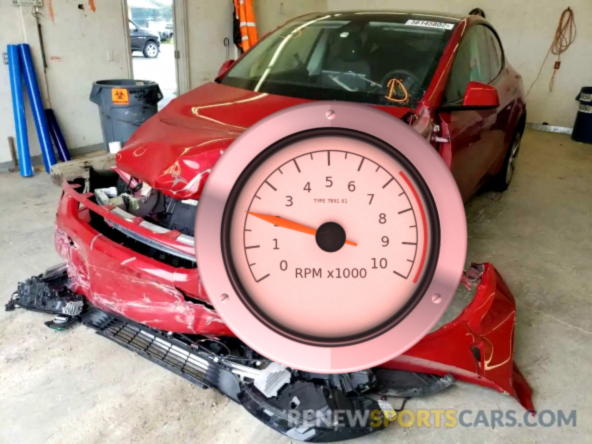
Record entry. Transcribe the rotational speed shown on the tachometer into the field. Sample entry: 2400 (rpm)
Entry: 2000 (rpm)
